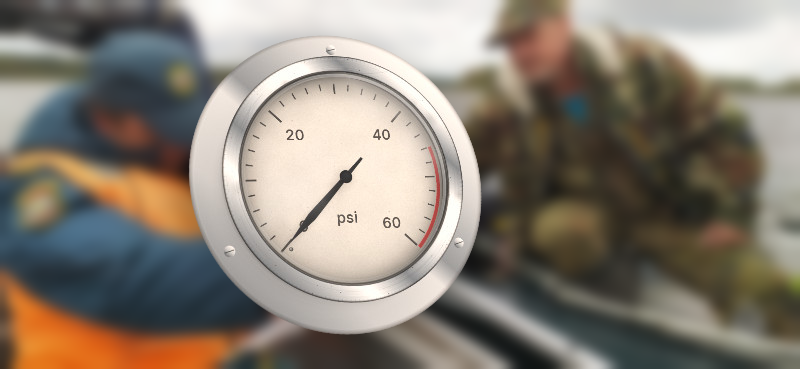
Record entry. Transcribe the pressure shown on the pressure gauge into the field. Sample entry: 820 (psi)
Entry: 0 (psi)
